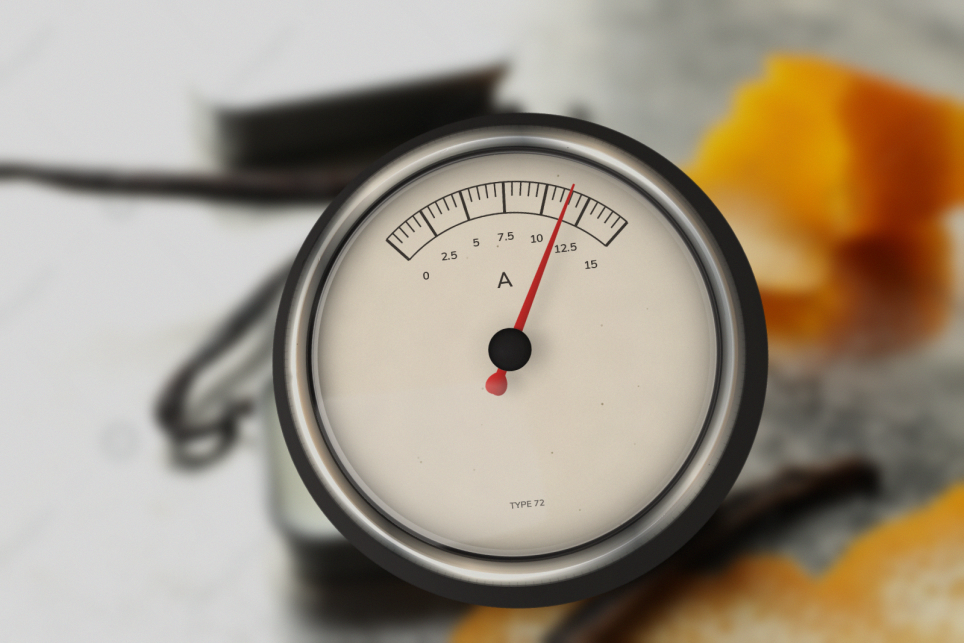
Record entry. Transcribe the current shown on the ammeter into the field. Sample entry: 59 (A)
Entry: 11.5 (A)
